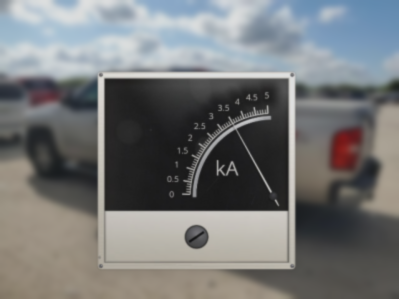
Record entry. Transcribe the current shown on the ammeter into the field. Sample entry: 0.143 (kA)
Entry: 3.5 (kA)
